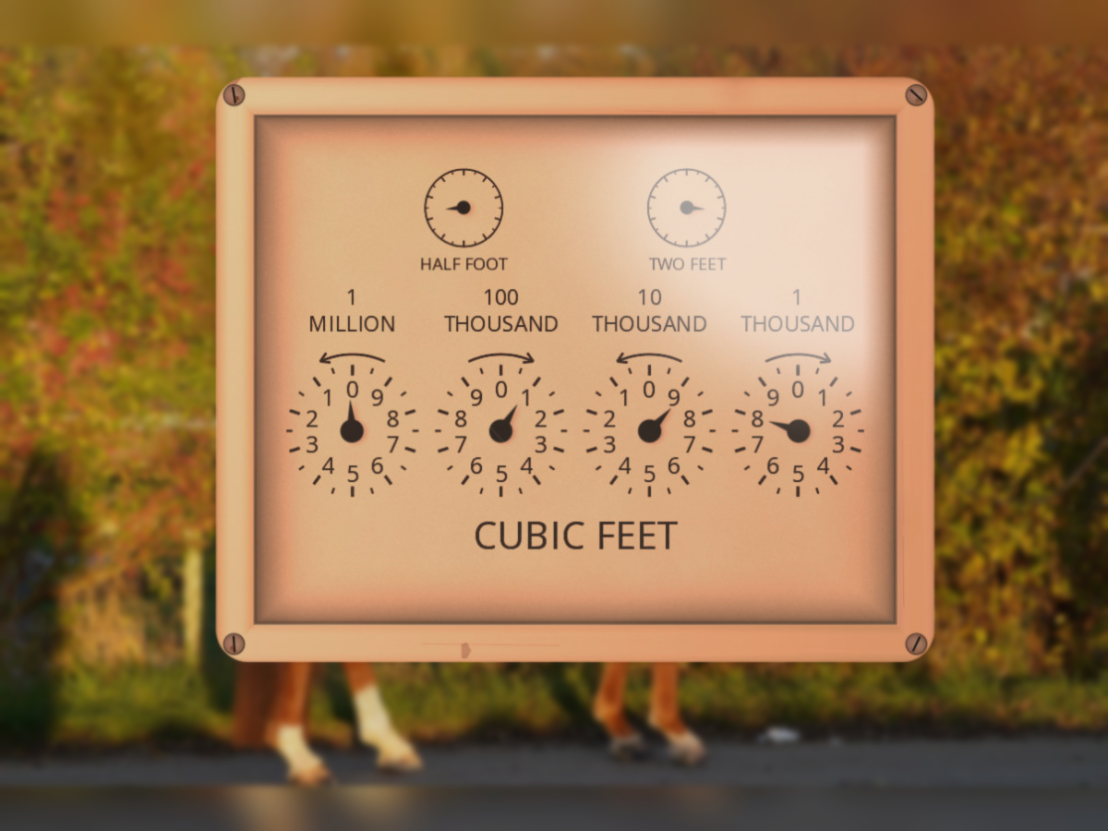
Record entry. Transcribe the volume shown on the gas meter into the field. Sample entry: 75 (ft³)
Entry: 8800 (ft³)
